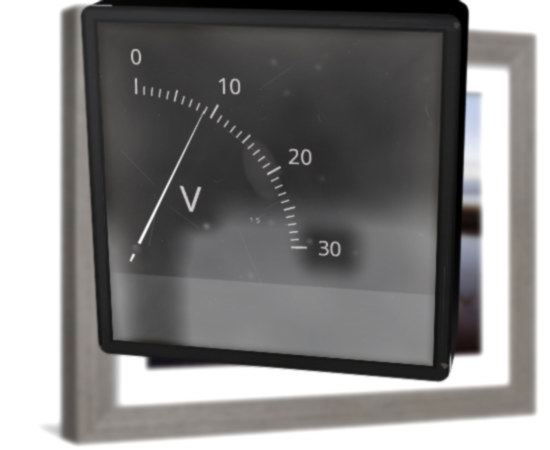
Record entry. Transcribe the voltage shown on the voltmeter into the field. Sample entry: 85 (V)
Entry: 9 (V)
